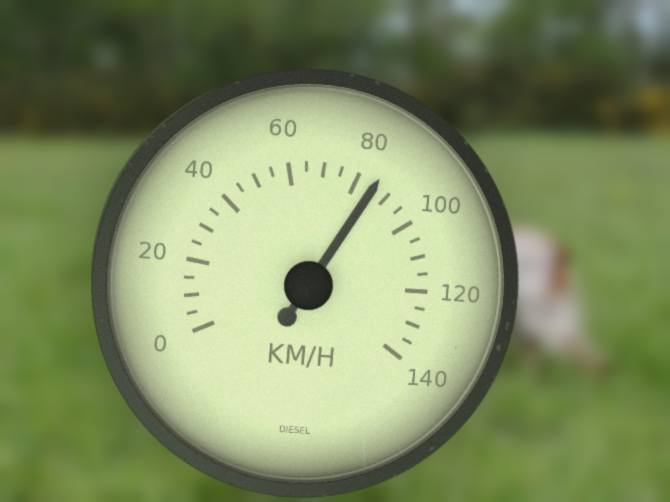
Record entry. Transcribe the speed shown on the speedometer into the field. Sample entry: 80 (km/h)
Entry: 85 (km/h)
